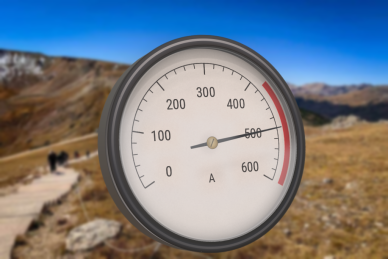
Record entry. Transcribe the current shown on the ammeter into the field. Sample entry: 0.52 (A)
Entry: 500 (A)
